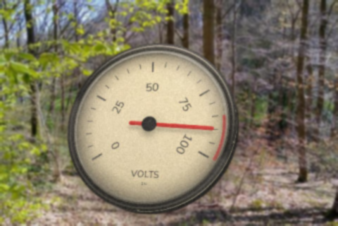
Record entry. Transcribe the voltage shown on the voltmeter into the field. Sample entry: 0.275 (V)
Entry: 90 (V)
